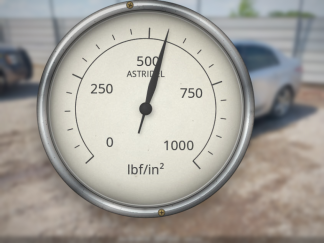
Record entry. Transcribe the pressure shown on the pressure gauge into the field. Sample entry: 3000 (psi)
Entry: 550 (psi)
